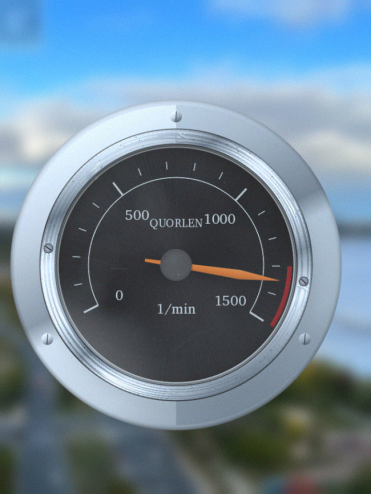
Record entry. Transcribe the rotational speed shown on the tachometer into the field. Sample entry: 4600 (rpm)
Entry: 1350 (rpm)
